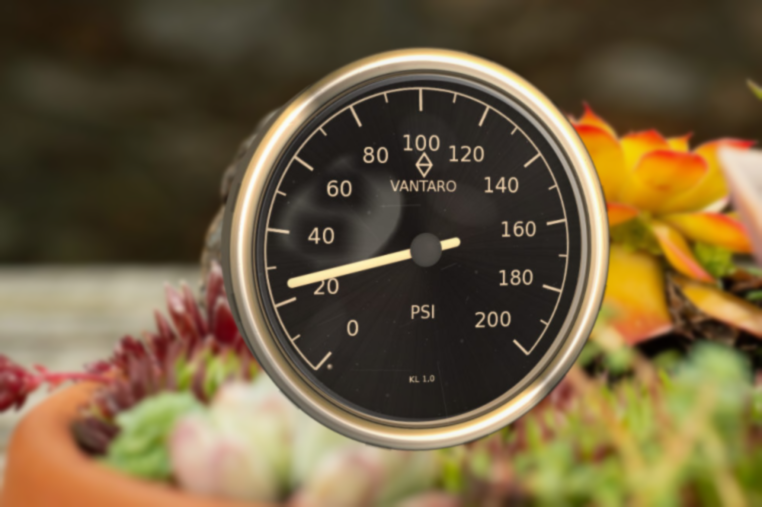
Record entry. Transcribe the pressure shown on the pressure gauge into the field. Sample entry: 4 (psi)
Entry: 25 (psi)
